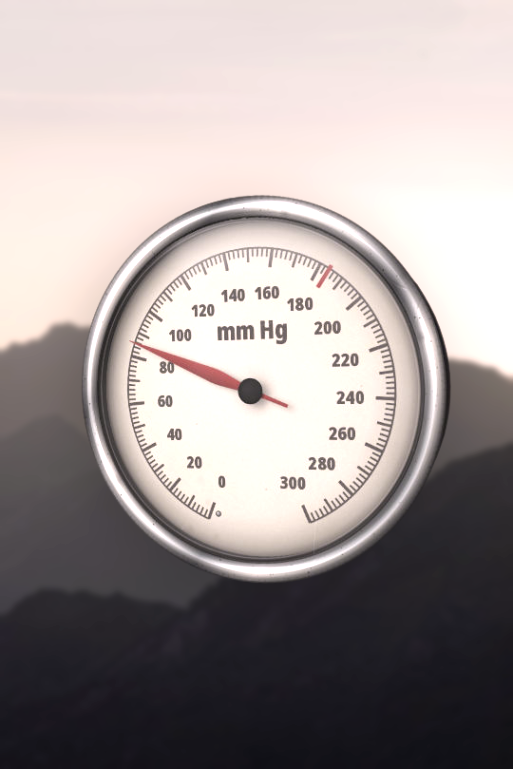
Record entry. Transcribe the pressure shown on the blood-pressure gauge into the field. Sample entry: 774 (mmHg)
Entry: 86 (mmHg)
